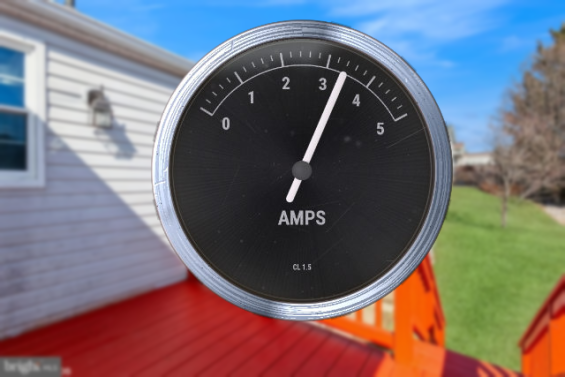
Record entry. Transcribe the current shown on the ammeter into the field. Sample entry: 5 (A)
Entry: 3.4 (A)
